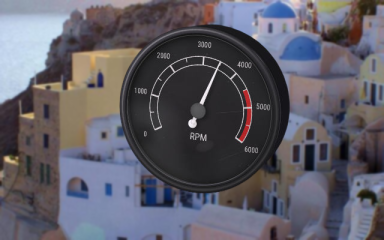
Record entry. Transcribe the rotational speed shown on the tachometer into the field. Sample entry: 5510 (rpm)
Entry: 3500 (rpm)
